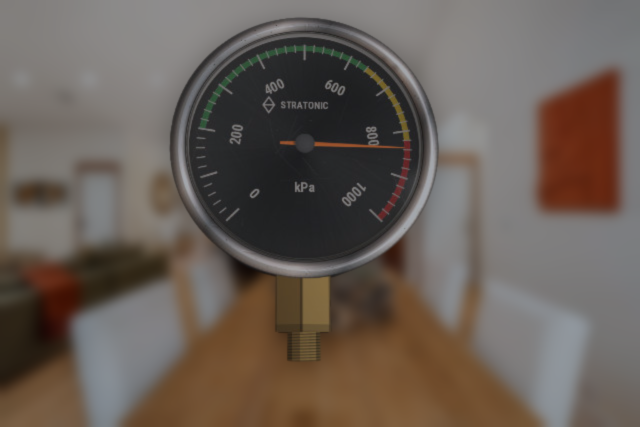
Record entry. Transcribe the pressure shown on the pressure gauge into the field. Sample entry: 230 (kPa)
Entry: 840 (kPa)
